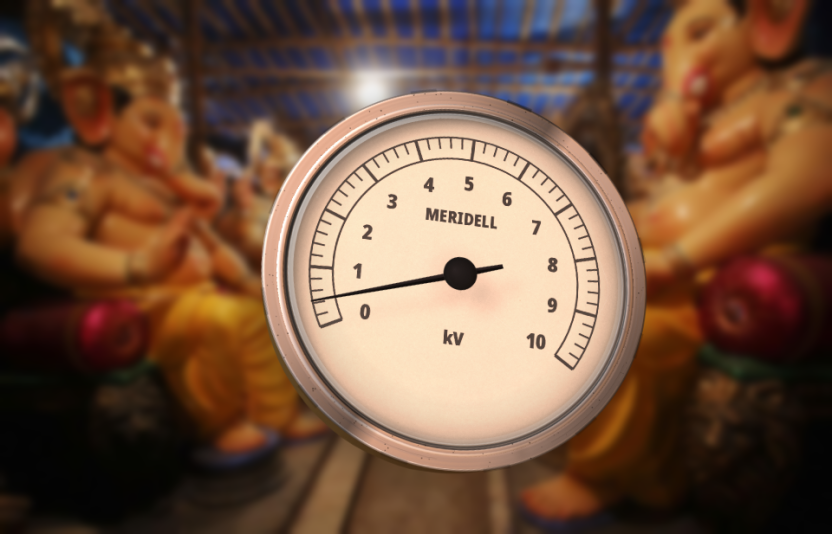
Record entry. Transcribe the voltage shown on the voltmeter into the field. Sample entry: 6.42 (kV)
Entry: 0.4 (kV)
